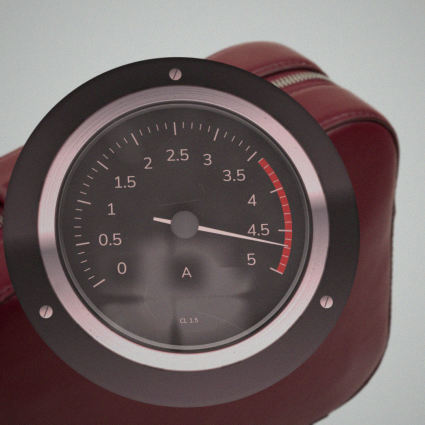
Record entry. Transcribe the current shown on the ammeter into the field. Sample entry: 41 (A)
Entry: 4.7 (A)
